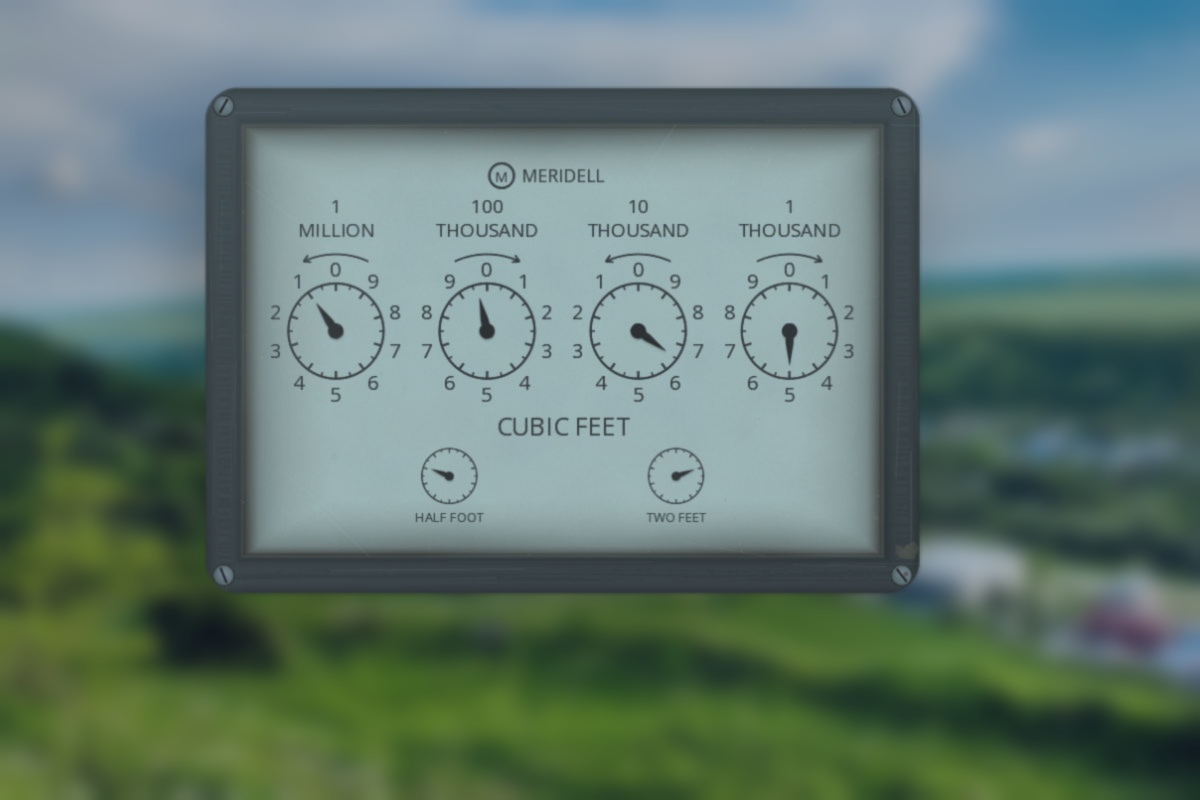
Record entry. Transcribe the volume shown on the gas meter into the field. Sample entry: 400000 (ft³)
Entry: 96500 (ft³)
